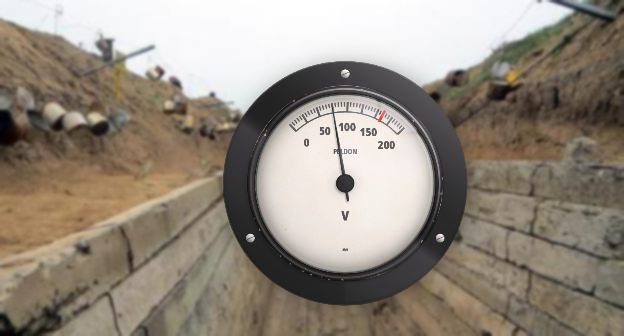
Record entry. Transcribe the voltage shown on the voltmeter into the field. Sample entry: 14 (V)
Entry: 75 (V)
